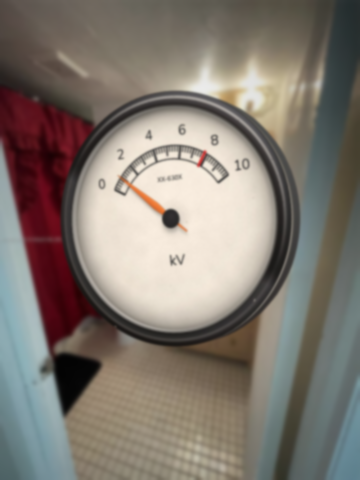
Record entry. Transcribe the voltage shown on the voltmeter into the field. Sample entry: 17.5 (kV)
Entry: 1 (kV)
